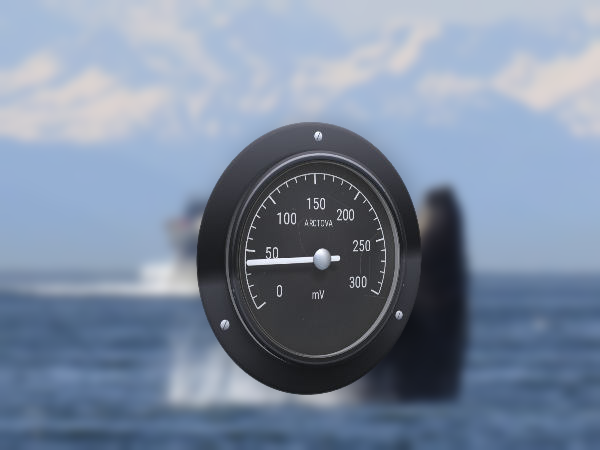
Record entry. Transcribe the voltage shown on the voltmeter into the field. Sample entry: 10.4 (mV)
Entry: 40 (mV)
